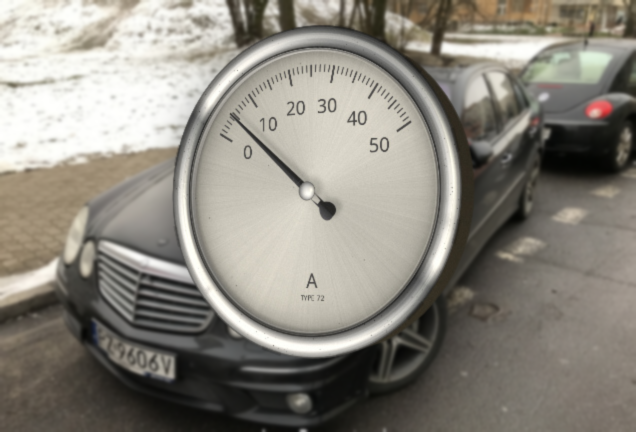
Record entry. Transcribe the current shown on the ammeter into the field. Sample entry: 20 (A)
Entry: 5 (A)
